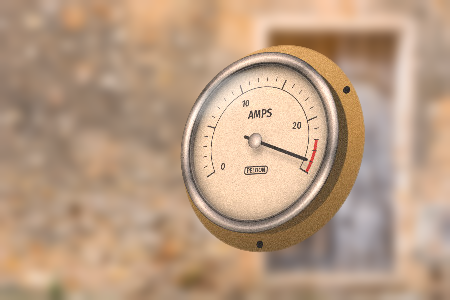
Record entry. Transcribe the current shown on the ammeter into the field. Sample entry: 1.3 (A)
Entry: 24 (A)
